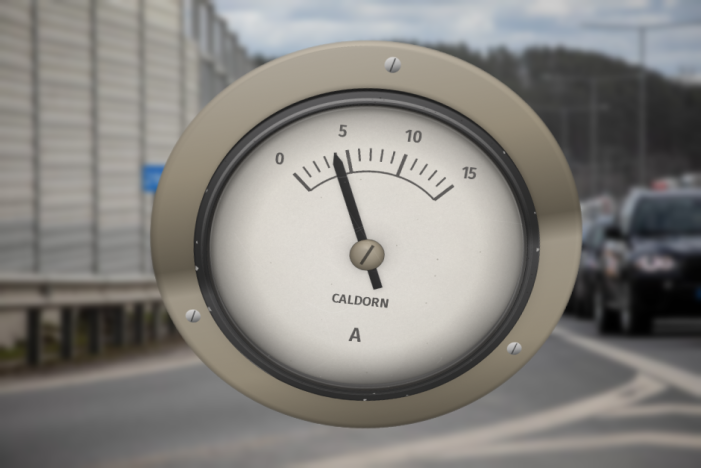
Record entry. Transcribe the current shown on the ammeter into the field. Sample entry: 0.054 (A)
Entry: 4 (A)
